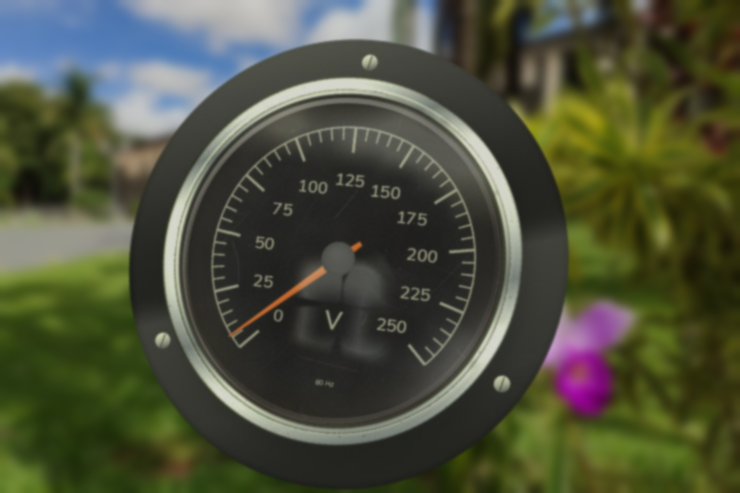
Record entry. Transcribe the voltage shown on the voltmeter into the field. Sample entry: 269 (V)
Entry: 5 (V)
